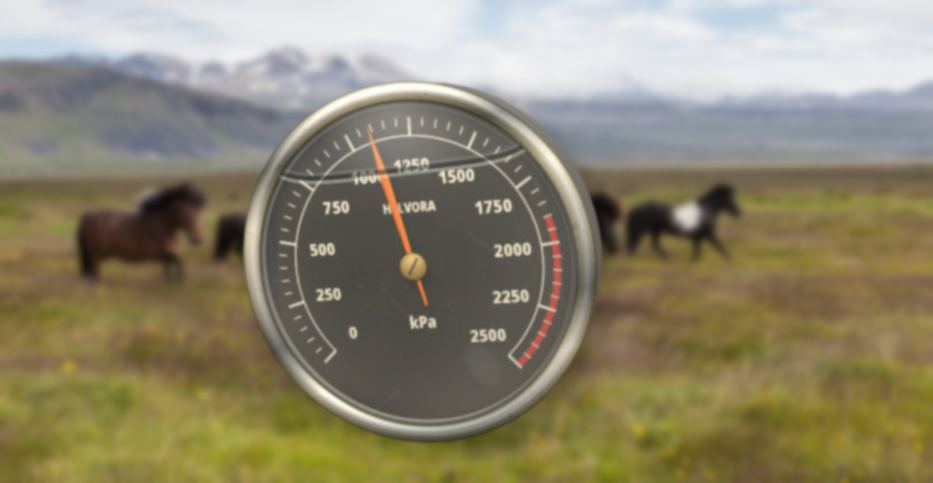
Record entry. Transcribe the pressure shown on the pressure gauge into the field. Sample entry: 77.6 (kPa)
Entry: 1100 (kPa)
